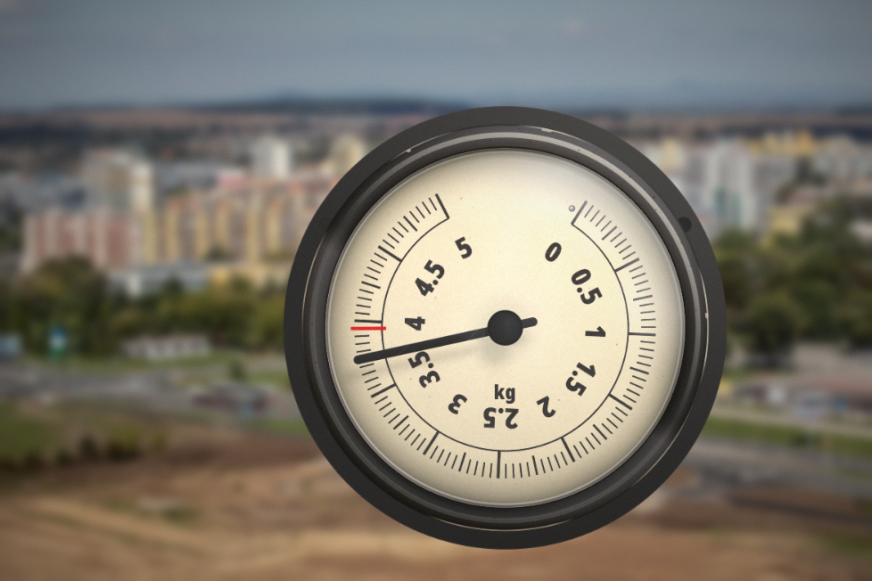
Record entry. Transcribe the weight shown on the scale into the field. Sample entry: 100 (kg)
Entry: 3.75 (kg)
